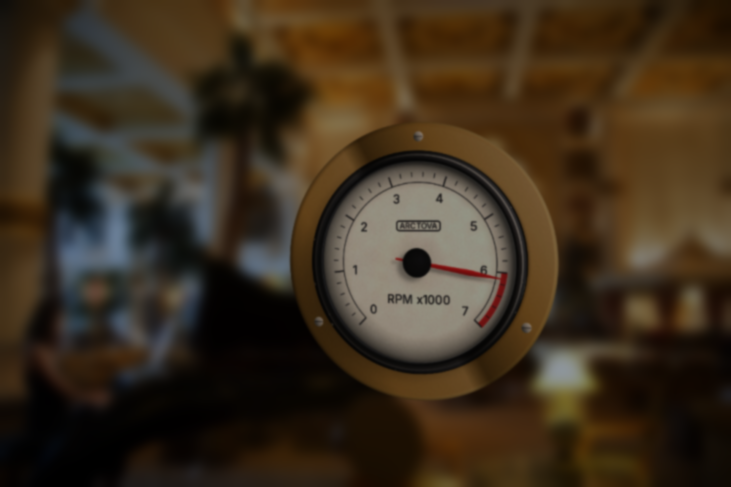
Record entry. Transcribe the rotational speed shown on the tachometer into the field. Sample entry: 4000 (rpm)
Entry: 6100 (rpm)
